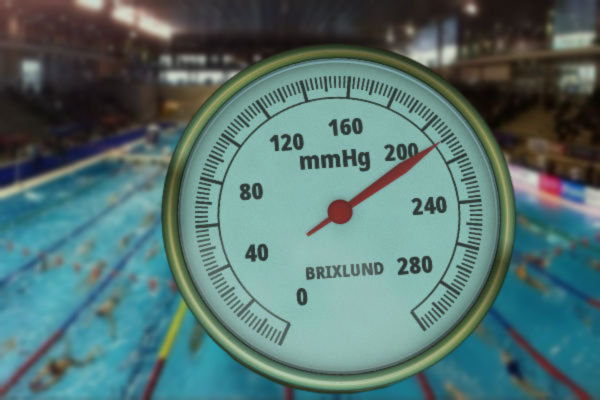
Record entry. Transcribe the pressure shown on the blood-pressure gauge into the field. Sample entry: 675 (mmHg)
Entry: 210 (mmHg)
